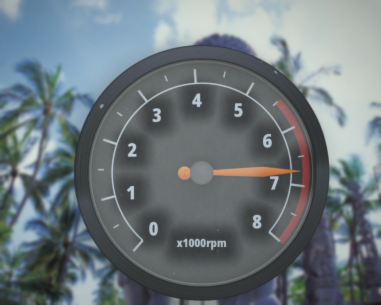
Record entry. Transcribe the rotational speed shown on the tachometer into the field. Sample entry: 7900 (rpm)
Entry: 6750 (rpm)
